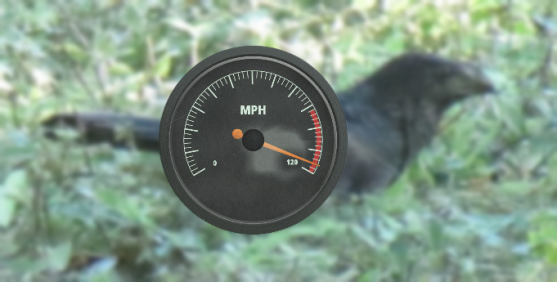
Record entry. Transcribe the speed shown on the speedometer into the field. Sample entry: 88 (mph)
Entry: 116 (mph)
